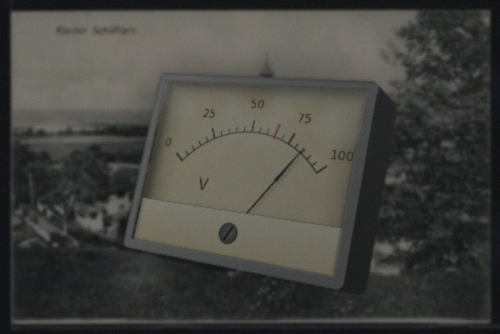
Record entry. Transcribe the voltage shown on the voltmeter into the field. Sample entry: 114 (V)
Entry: 85 (V)
